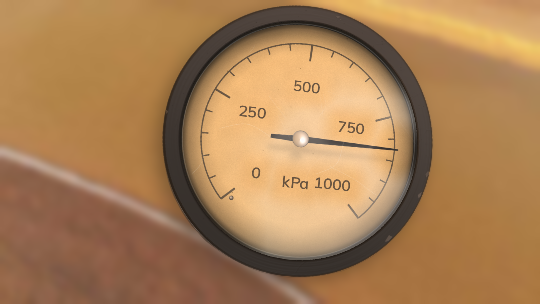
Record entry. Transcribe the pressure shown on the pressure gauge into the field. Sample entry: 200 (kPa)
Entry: 825 (kPa)
